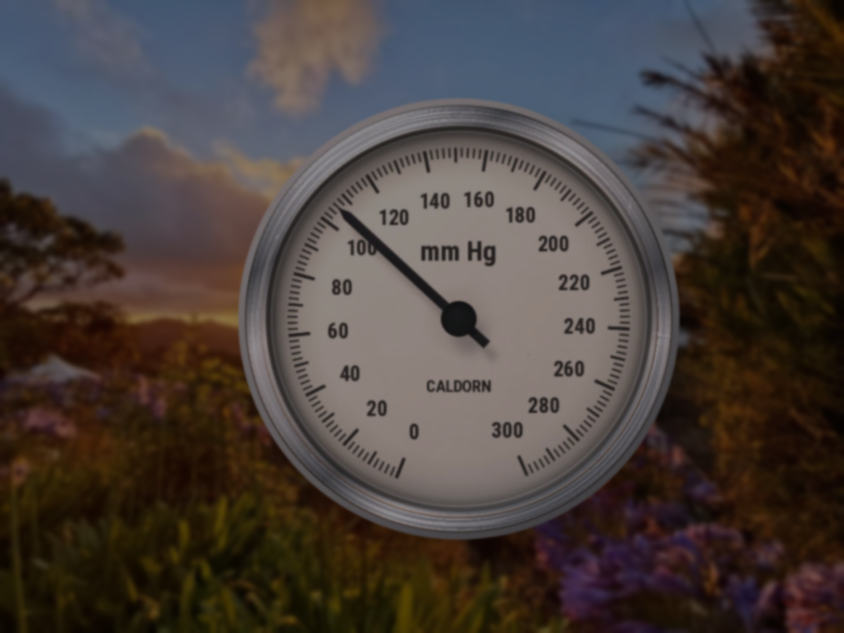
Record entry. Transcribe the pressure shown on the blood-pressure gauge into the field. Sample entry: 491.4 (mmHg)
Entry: 106 (mmHg)
